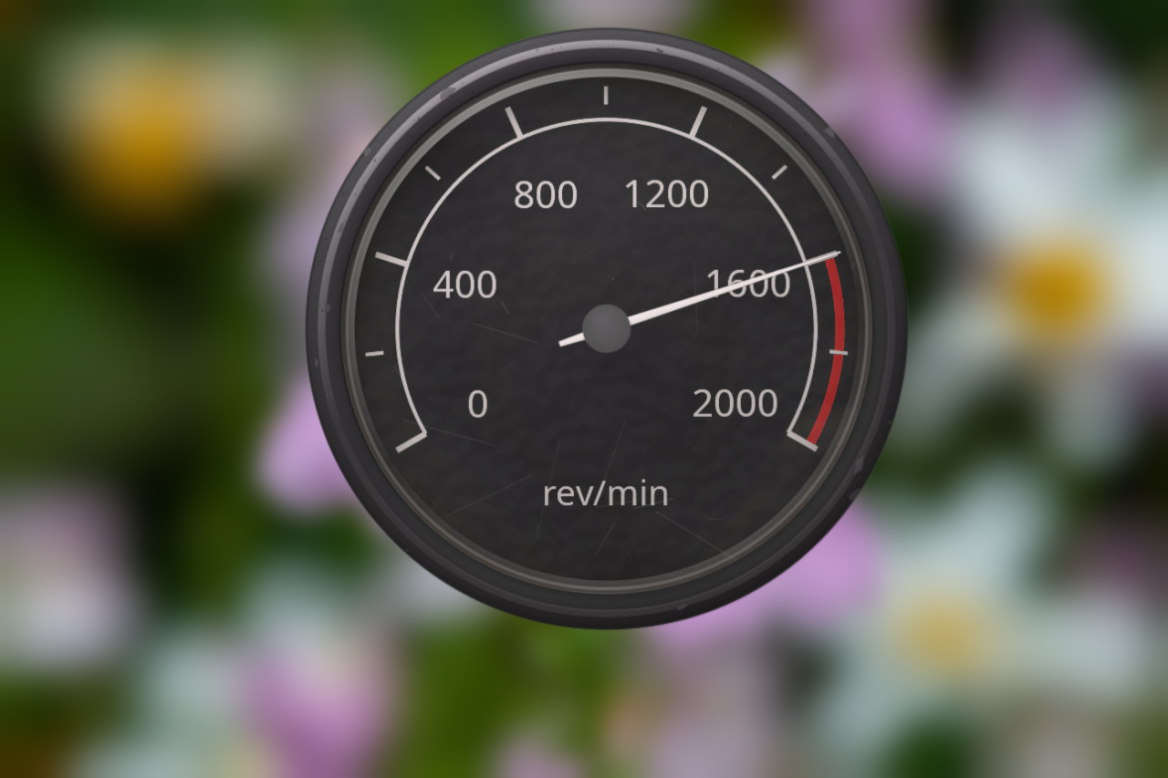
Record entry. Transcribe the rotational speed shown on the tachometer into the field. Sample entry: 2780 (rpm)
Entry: 1600 (rpm)
